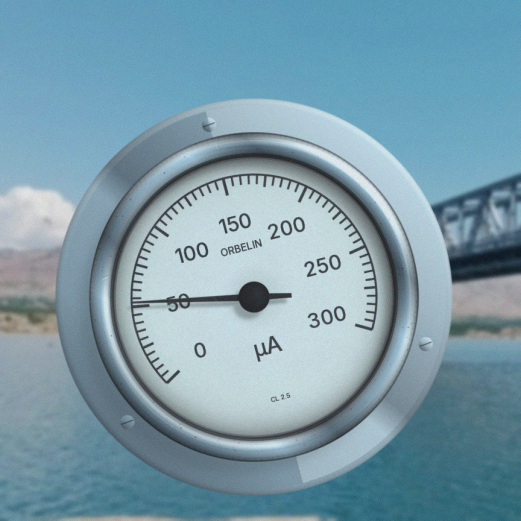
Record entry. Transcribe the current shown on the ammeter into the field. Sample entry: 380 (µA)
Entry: 52.5 (µA)
